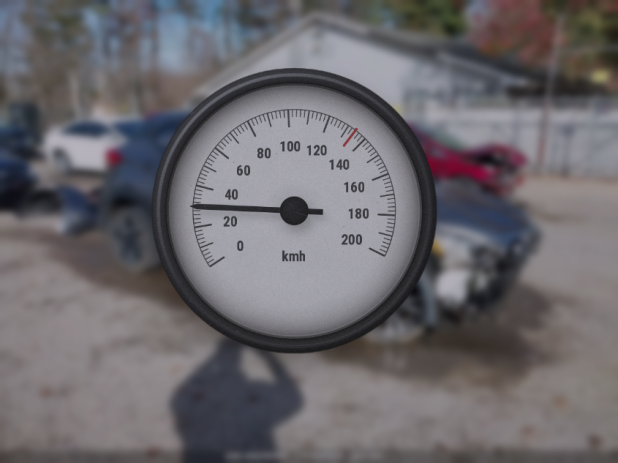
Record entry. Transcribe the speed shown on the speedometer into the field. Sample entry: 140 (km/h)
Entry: 30 (km/h)
